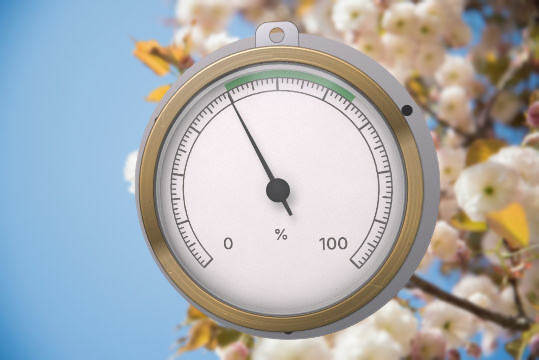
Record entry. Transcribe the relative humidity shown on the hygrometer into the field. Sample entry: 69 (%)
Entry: 40 (%)
